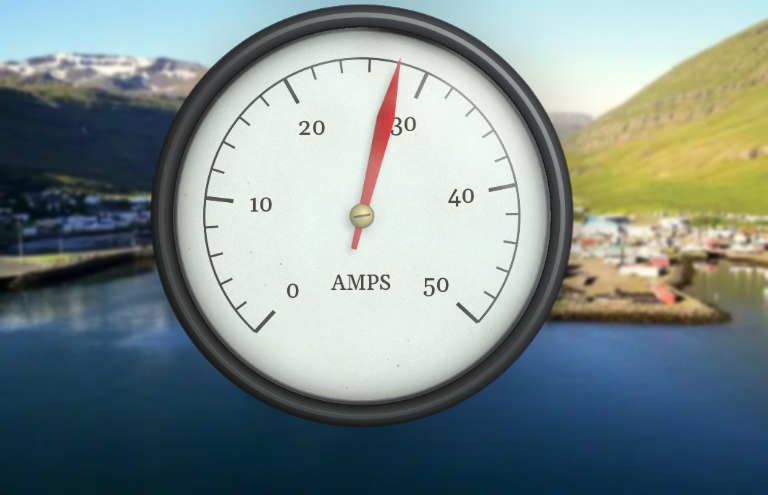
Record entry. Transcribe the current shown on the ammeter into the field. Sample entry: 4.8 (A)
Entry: 28 (A)
